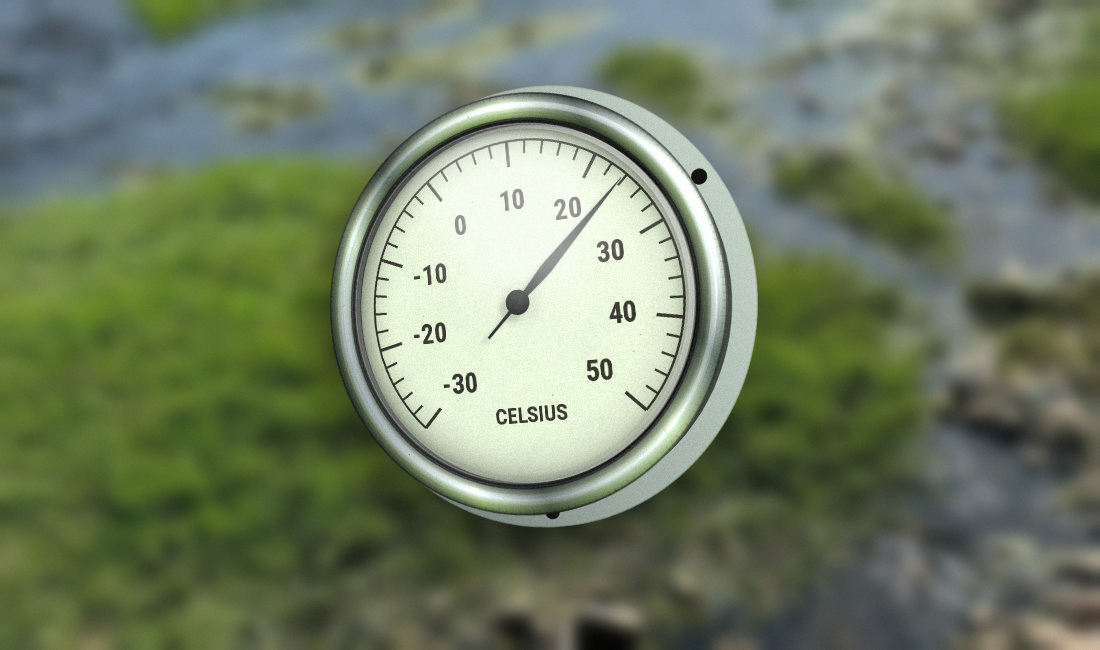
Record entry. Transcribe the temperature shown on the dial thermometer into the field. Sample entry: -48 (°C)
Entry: 24 (°C)
